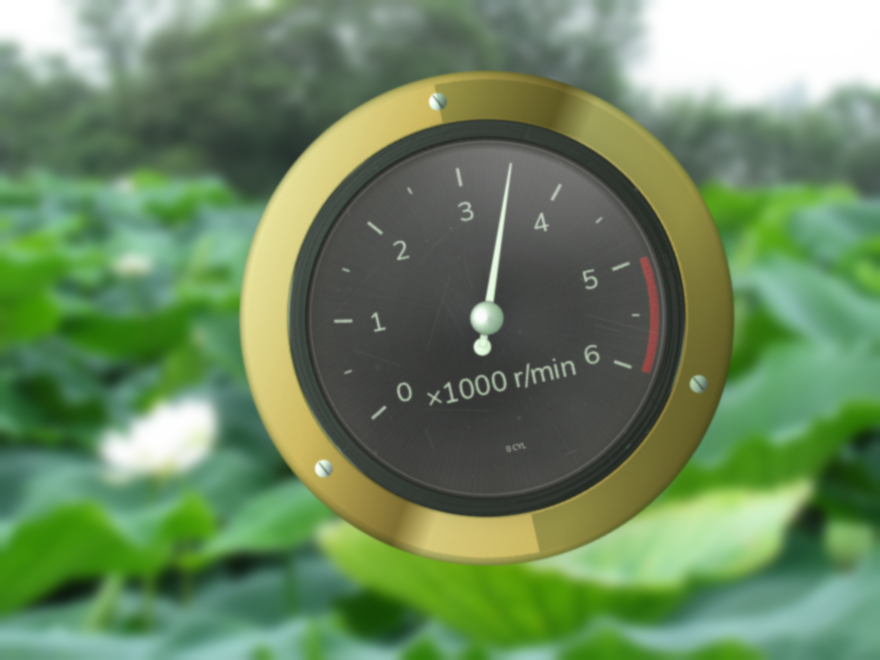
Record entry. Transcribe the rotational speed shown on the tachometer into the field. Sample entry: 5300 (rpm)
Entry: 3500 (rpm)
